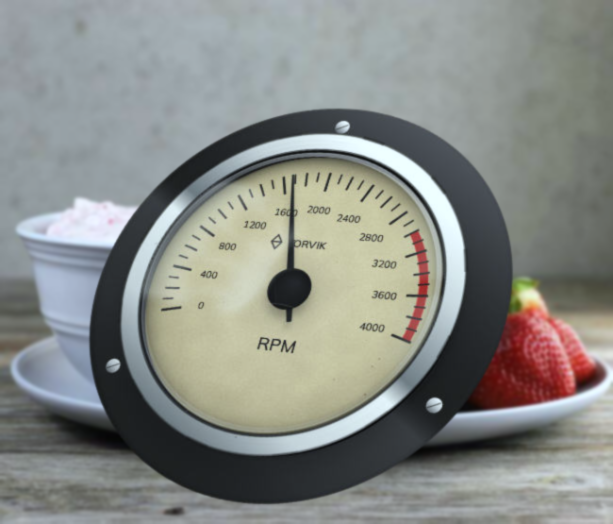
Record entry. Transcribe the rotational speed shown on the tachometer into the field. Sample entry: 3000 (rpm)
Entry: 1700 (rpm)
